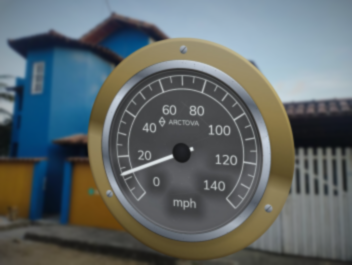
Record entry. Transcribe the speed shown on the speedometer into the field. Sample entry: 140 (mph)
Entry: 12.5 (mph)
